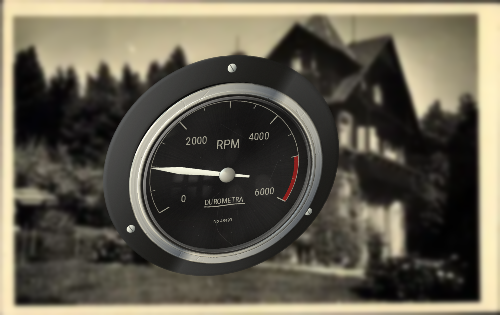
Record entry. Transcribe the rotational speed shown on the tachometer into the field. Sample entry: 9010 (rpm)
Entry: 1000 (rpm)
